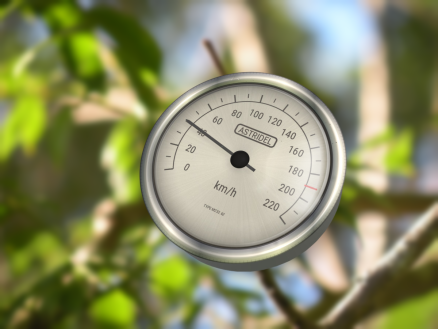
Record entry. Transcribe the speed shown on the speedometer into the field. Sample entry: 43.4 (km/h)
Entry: 40 (km/h)
